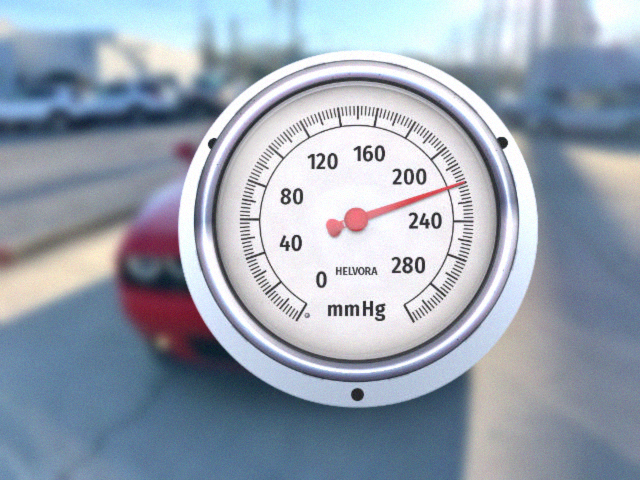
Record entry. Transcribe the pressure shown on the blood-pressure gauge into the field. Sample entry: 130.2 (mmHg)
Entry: 220 (mmHg)
